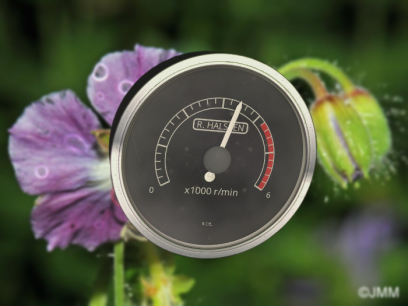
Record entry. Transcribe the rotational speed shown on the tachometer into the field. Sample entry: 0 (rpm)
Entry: 3400 (rpm)
